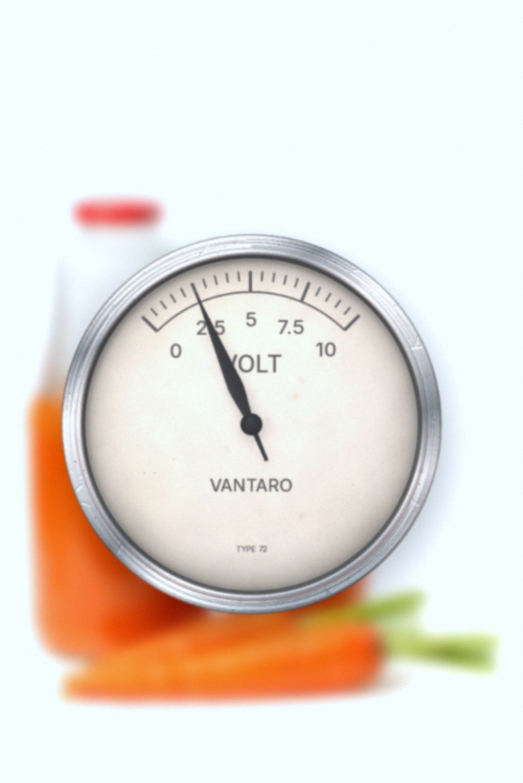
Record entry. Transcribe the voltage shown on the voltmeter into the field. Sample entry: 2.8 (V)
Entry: 2.5 (V)
